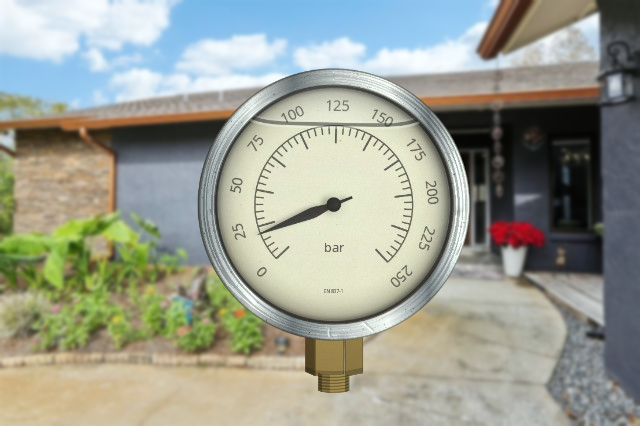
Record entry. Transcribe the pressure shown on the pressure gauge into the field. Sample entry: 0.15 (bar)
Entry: 20 (bar)
